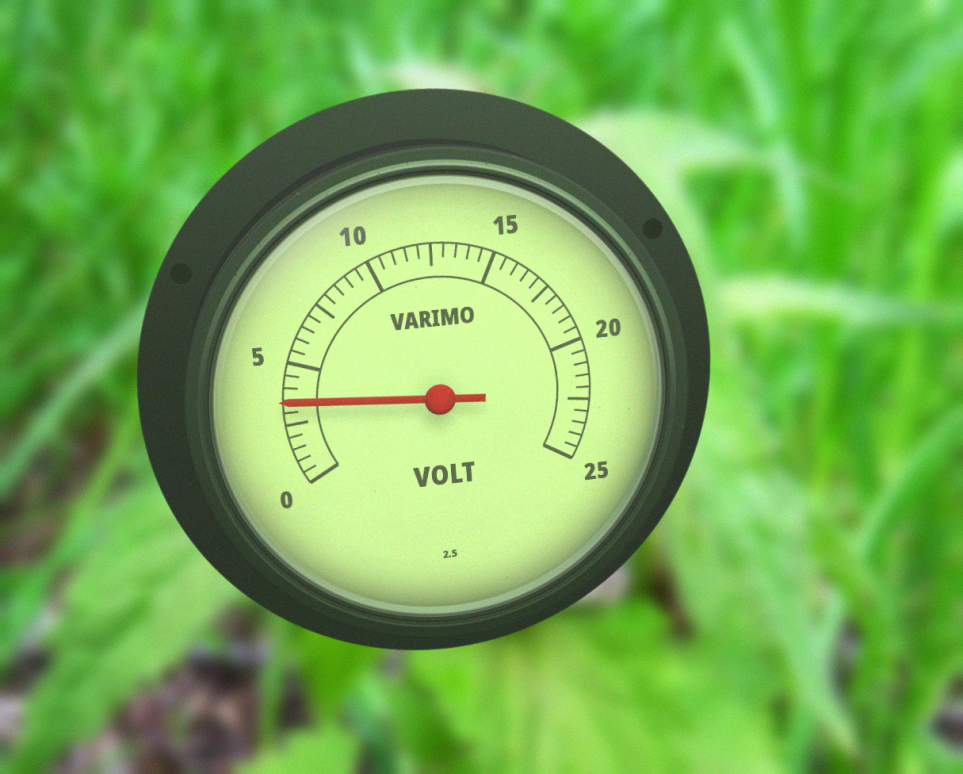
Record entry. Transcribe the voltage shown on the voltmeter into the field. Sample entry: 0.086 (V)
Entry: 3.5 (V)
